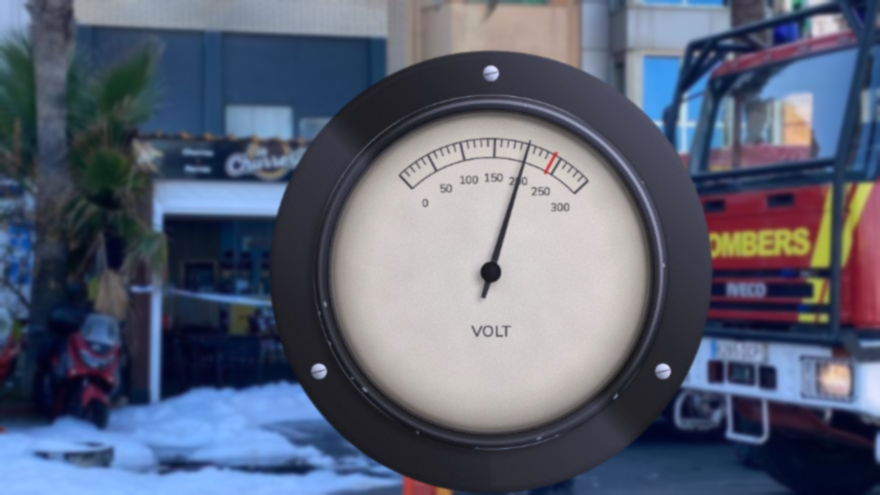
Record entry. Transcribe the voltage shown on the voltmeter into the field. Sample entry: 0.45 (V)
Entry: 200 (V)
